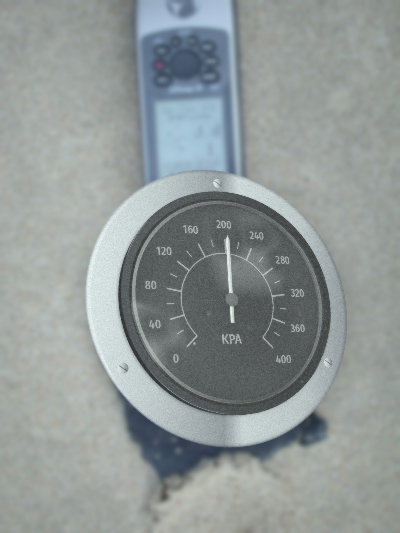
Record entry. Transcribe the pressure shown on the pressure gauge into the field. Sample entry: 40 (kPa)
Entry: 200 (kPa)
